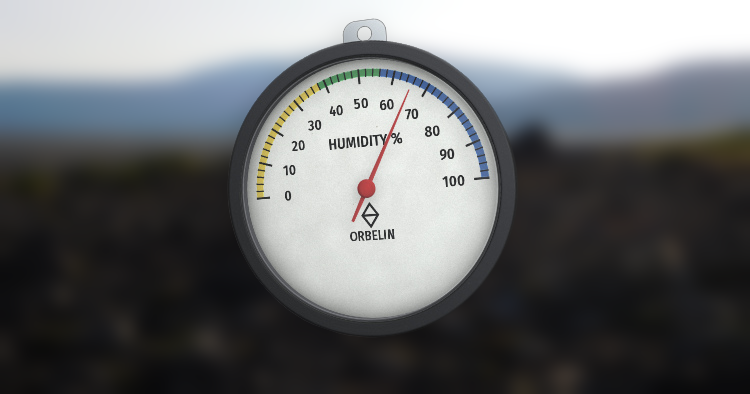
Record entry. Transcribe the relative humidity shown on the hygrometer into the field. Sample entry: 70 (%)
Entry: 66 (%)
